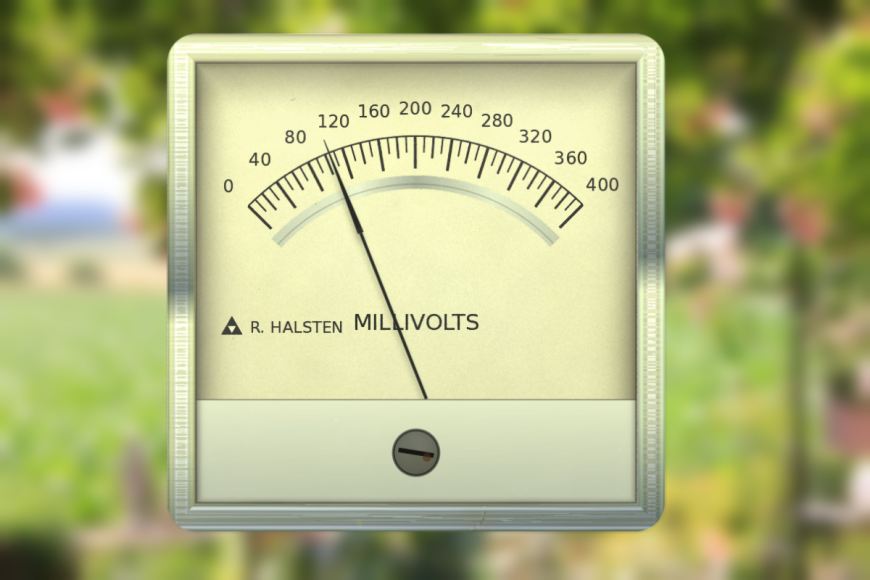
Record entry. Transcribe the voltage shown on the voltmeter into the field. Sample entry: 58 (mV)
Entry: 105 (mV)
